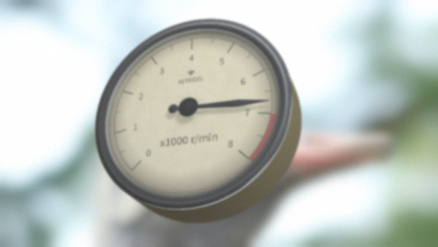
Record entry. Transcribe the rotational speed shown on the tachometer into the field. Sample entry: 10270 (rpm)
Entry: 6750 (rpm)
